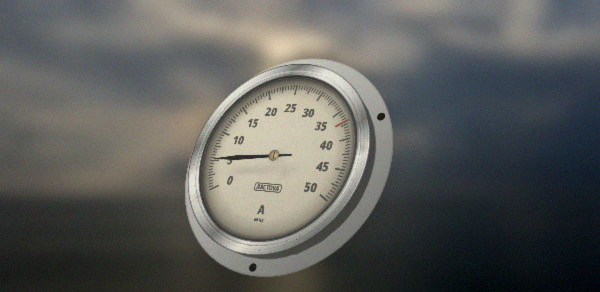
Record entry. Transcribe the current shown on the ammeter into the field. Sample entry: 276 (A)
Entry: 5 (A)
